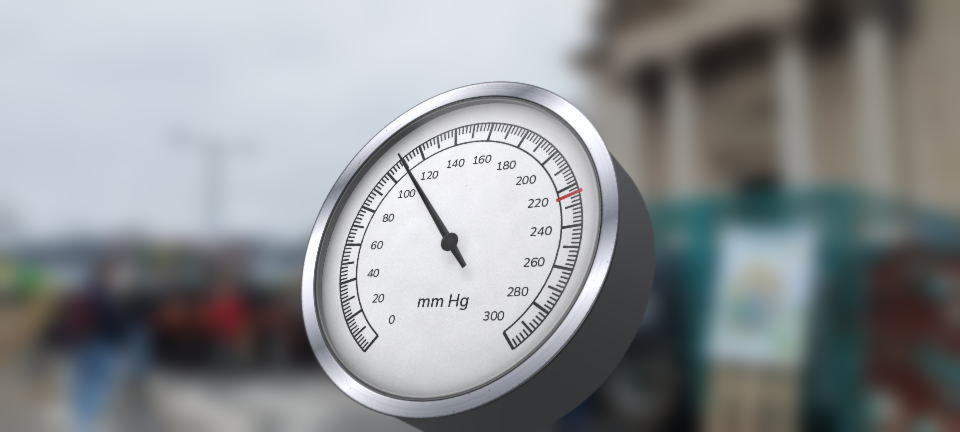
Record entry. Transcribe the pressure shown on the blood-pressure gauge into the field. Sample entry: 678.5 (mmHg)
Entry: 110 (mmHg)
